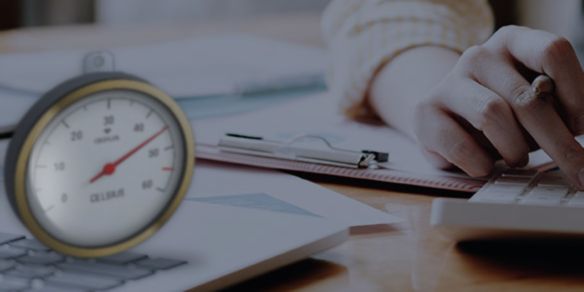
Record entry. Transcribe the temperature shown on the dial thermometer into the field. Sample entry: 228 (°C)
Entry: 45 (°C)
